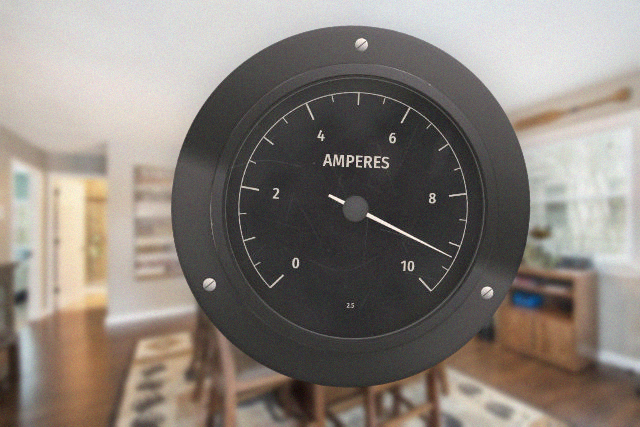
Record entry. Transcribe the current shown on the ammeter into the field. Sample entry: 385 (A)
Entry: 9.25 (A)
